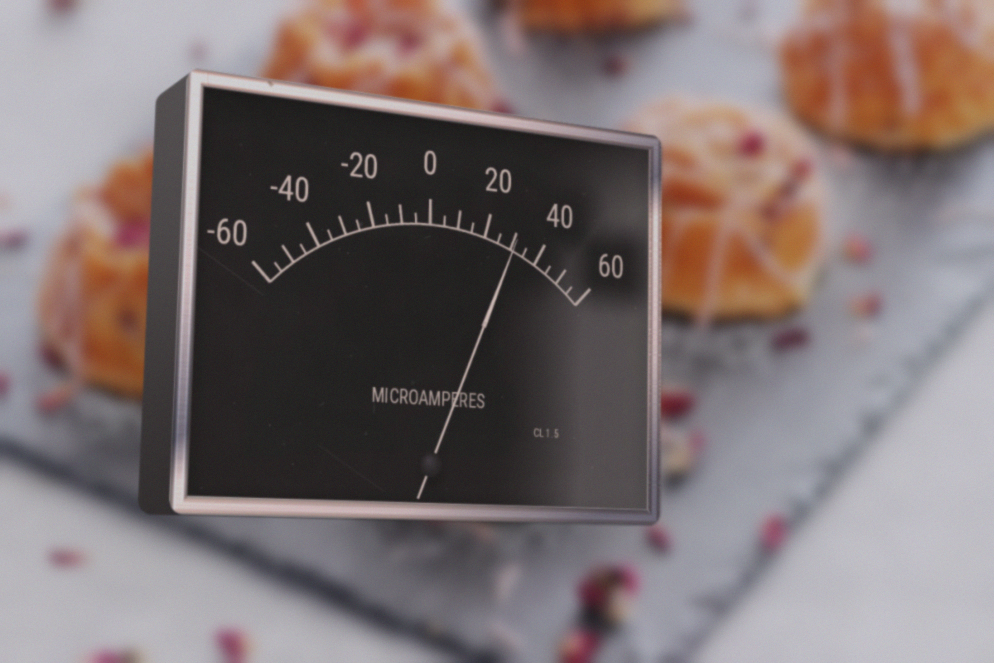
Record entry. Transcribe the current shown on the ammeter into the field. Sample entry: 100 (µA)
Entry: 30 (µA)
